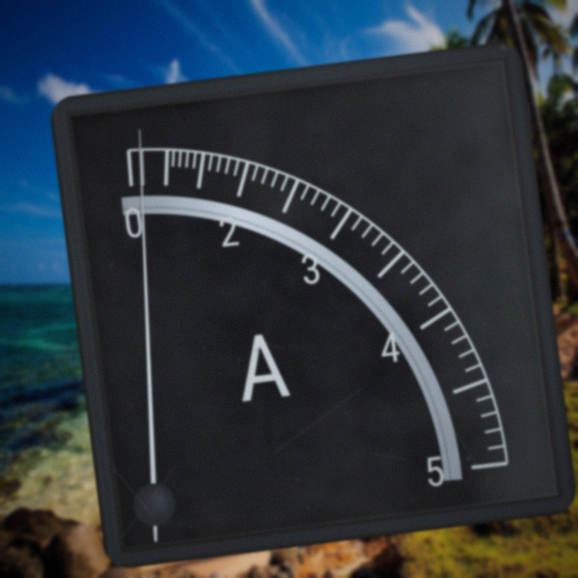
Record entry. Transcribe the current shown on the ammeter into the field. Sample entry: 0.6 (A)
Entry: 0.5 (A)
